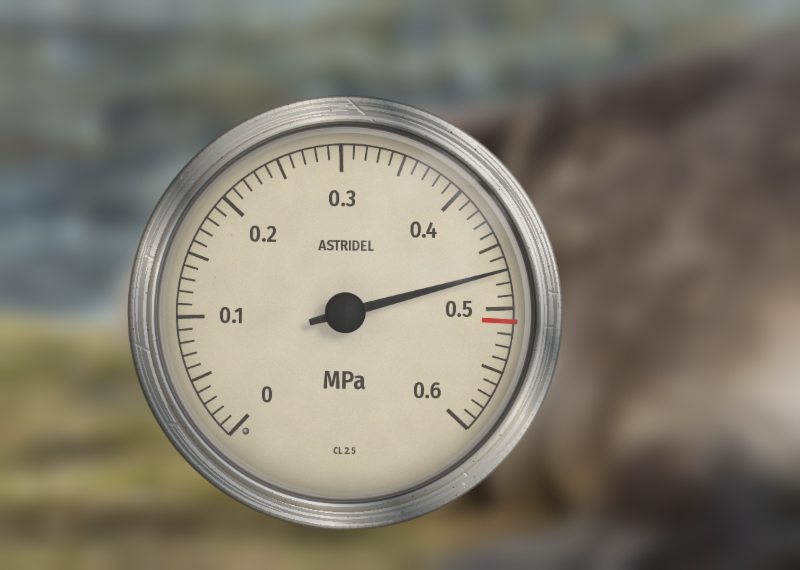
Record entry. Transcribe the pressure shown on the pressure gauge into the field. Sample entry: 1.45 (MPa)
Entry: 0.47 (MPa)
